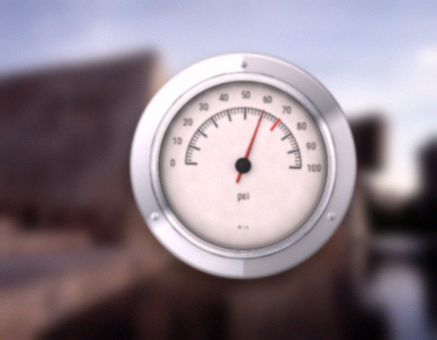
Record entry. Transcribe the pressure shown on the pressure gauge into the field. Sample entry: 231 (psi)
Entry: 60 (psi)
